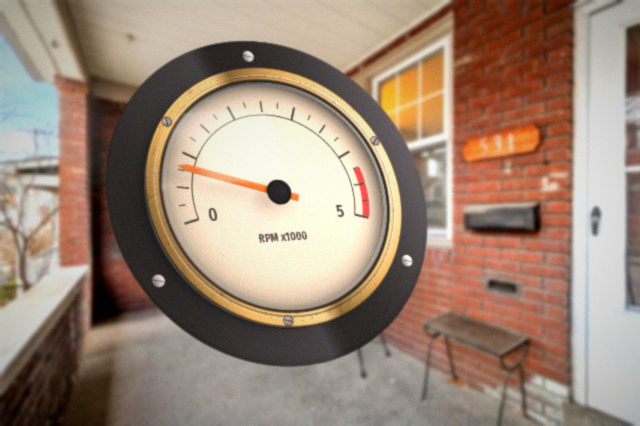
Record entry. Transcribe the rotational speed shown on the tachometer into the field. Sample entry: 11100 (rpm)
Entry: 750 (rpm)
